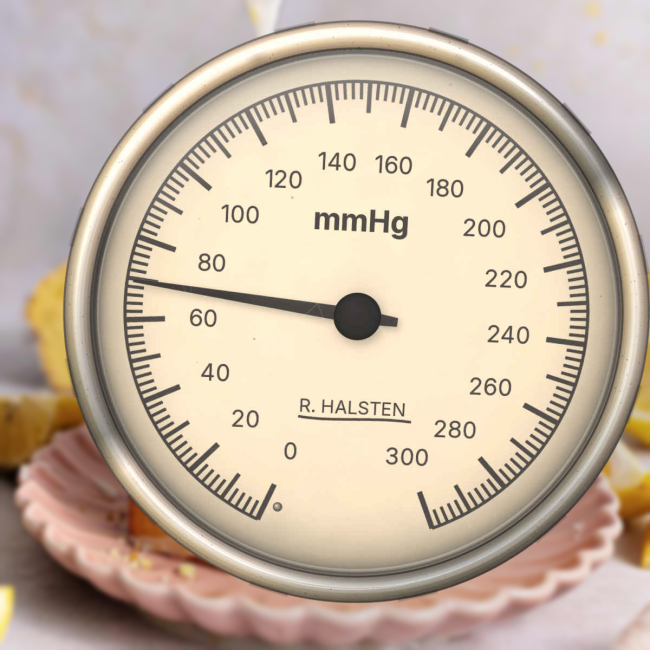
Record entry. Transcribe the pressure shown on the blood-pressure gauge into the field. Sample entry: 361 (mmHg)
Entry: 70 (mmHg)
